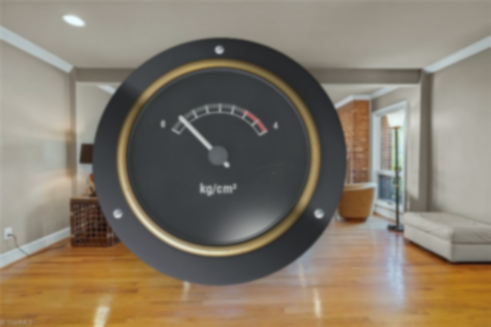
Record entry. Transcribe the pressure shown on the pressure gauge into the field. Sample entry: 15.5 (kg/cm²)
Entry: 0.5 (kg/cm²)
